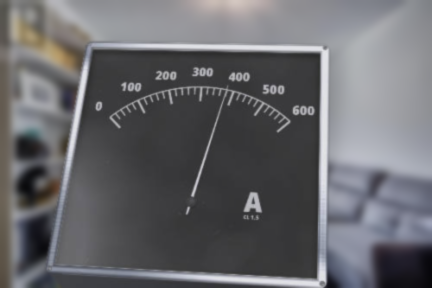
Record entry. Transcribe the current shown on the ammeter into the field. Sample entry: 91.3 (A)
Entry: 380 (A)
